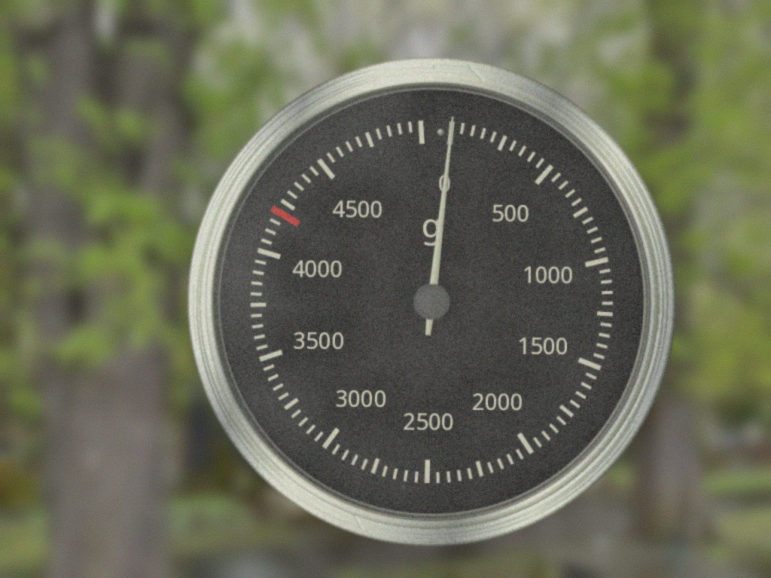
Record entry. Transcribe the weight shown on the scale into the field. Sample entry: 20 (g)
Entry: 0 (g)
